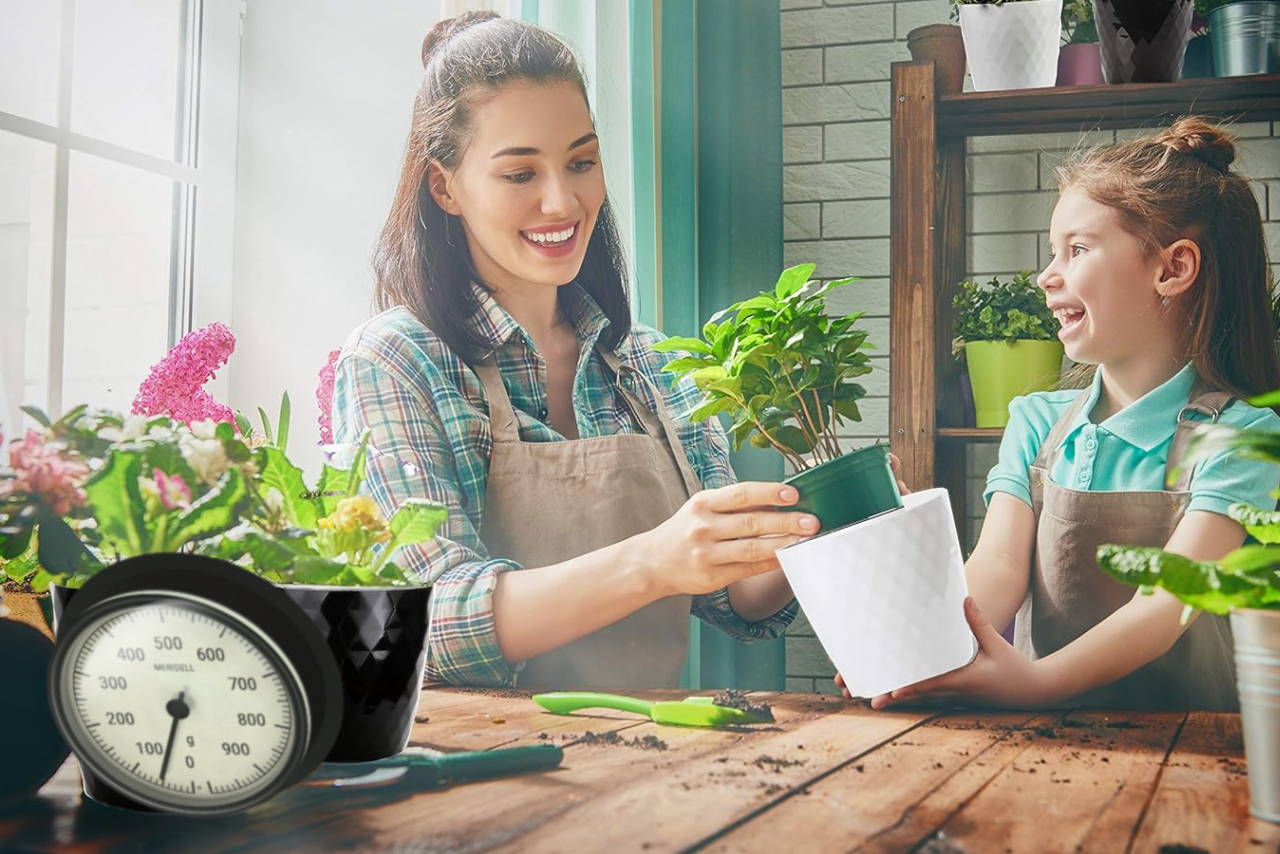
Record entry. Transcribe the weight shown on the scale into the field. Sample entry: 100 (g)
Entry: 50 (g)
